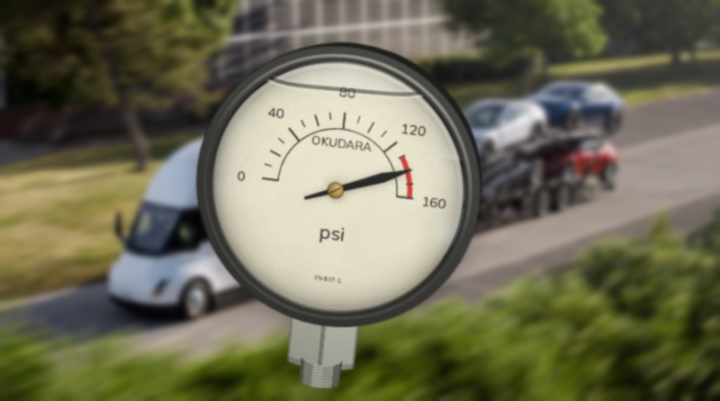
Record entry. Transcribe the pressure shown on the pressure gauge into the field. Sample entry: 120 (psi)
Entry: 140 (psi)
